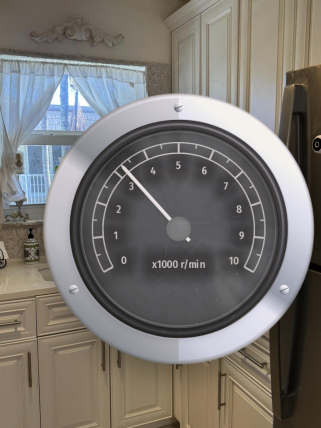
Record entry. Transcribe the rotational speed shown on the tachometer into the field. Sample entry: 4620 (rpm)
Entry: 3250 (rpm)
